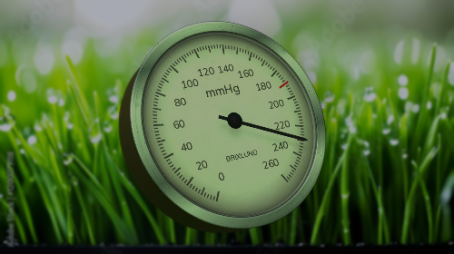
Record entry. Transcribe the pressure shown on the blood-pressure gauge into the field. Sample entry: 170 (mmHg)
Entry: 230 (mmHg)
